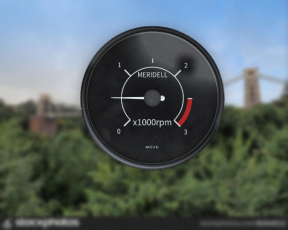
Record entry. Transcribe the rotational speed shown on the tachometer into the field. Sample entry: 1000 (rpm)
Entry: 500 (rpm)
